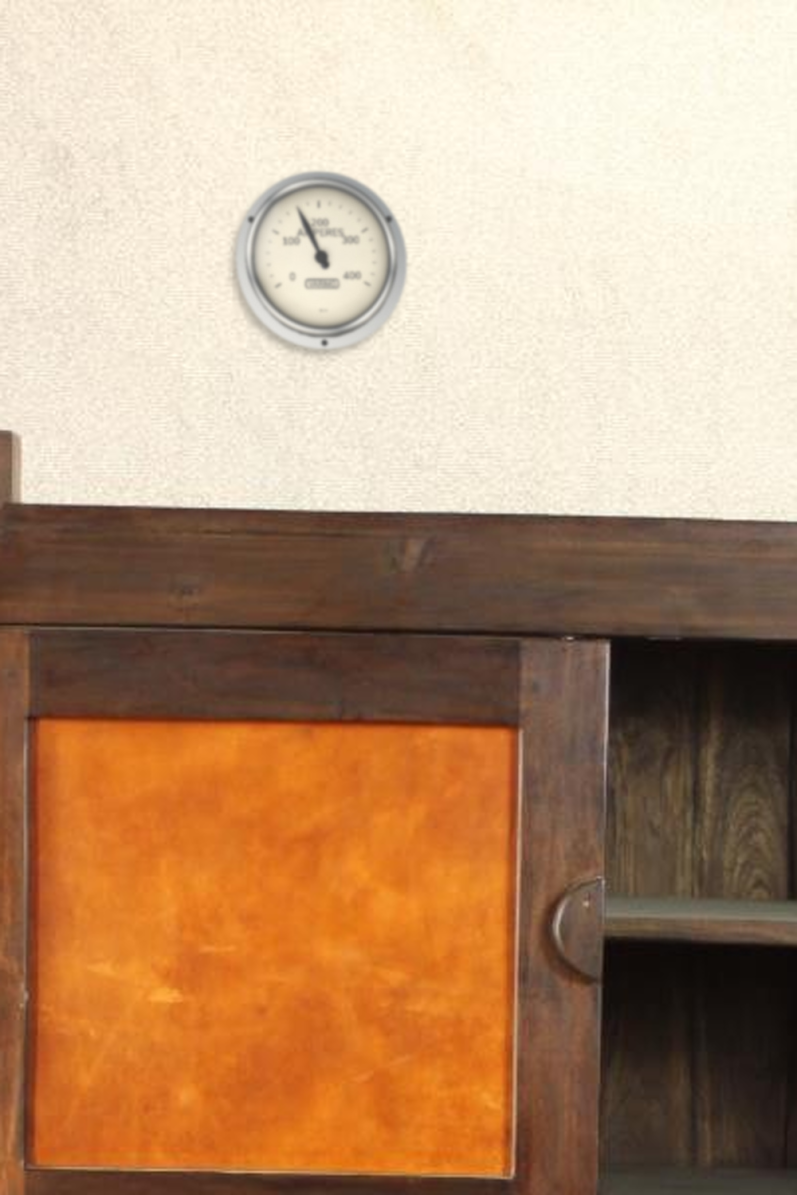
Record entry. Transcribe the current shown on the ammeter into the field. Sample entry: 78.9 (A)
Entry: 160 (A)
